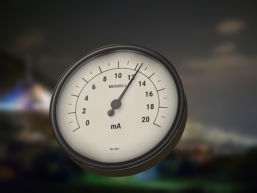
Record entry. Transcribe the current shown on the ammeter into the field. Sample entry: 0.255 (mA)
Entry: 12.5 (mA)
